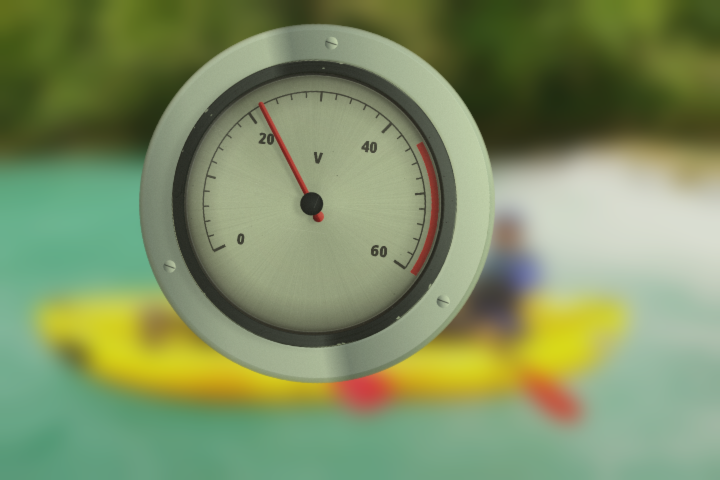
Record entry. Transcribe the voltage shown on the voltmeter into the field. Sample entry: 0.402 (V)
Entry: 22 (V)
